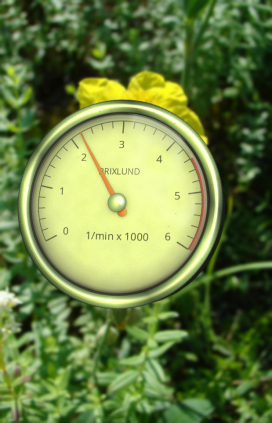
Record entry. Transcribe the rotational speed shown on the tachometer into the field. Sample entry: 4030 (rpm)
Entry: 2200 (rpm)
